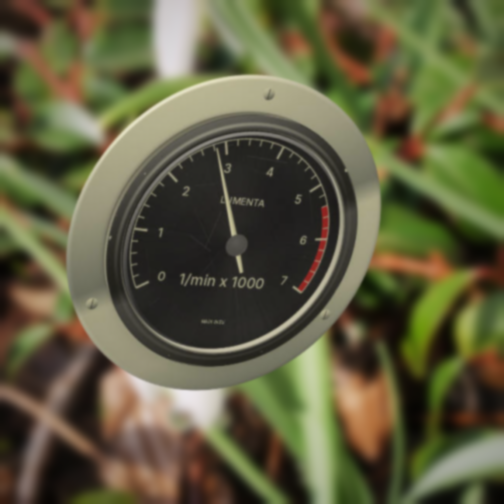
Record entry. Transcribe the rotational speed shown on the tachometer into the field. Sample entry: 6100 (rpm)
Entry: 2800 (rpm)
